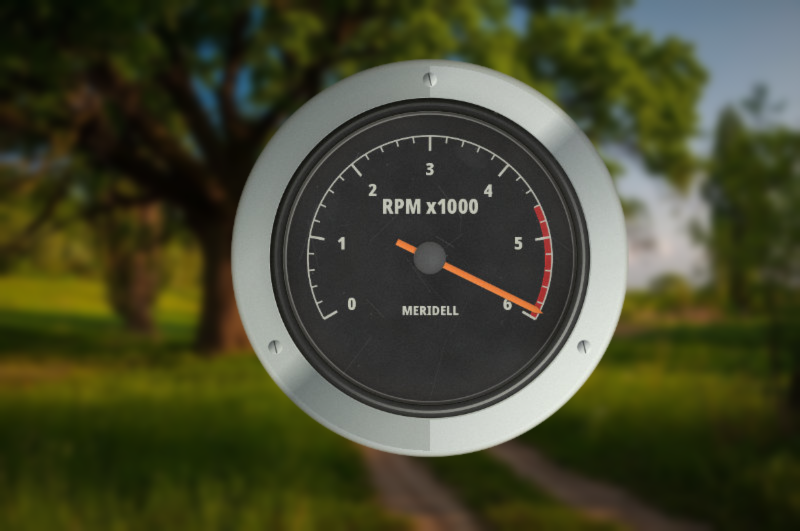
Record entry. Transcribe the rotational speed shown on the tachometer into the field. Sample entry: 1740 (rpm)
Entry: 5900 (rpm)
